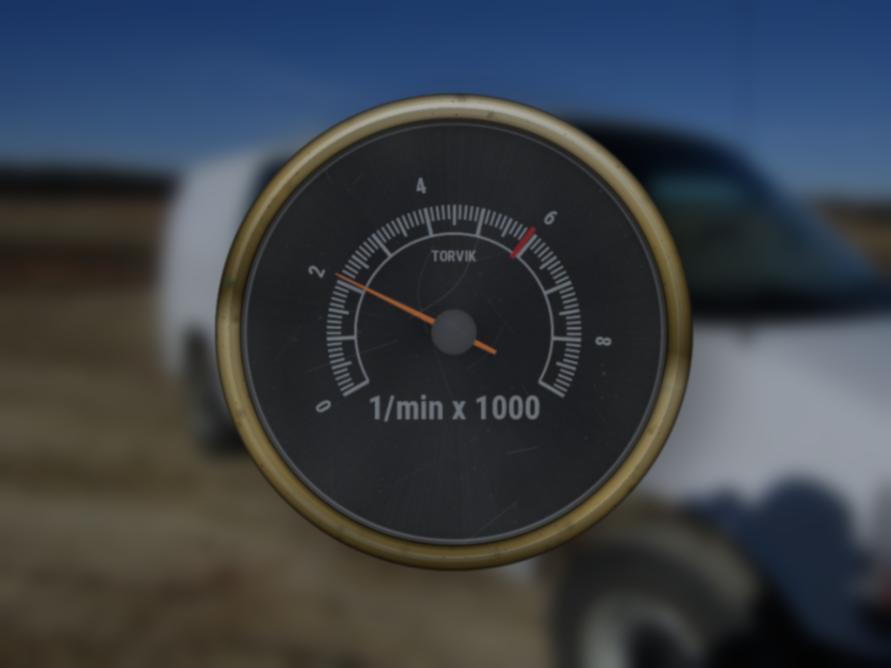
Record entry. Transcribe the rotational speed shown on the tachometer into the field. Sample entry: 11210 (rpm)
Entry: 2100 (rpm)
